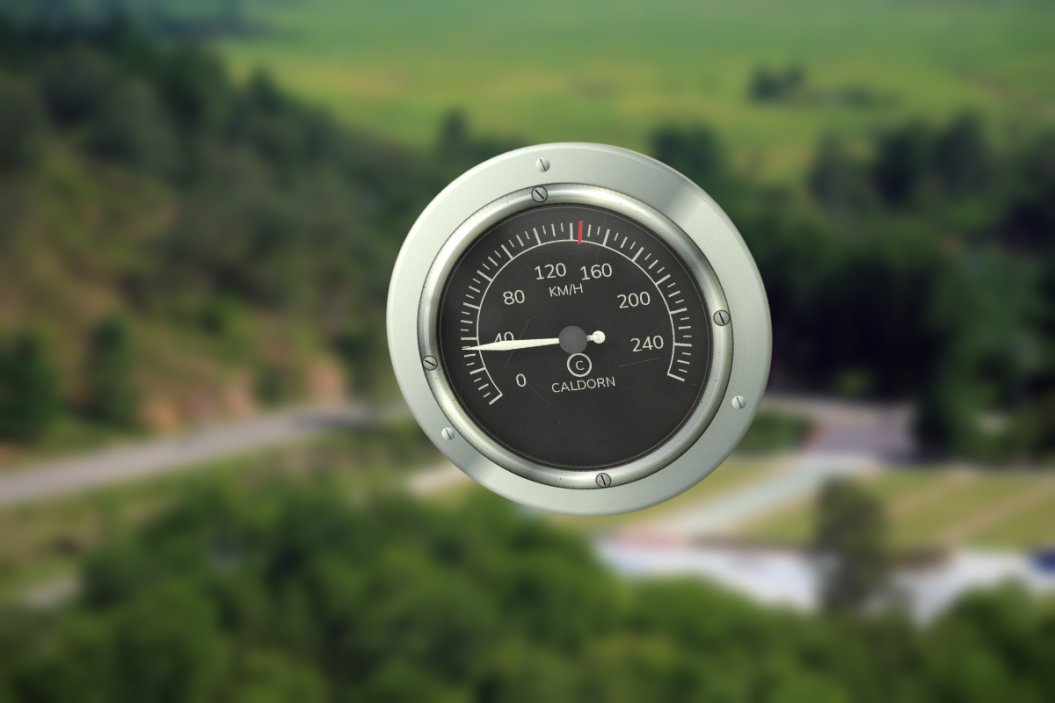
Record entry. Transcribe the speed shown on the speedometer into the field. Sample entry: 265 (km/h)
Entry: 35 (km/h)
